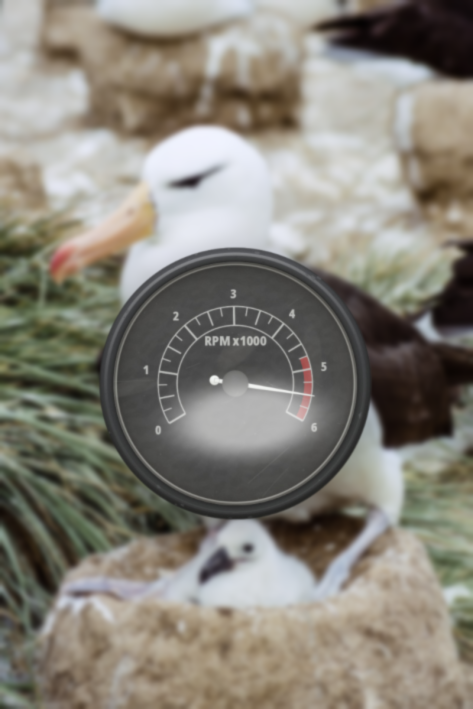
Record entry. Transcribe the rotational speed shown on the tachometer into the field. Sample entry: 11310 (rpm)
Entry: 5500 (rpm)
